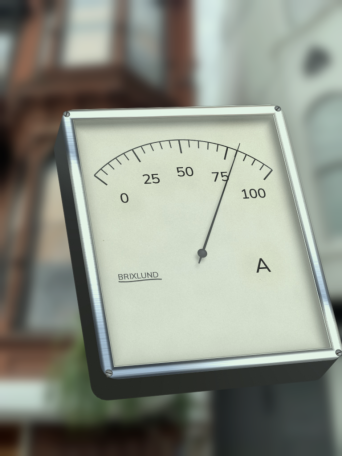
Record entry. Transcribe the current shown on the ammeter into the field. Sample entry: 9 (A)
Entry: 80 (A)
